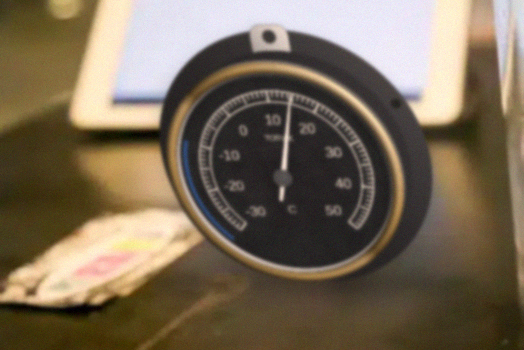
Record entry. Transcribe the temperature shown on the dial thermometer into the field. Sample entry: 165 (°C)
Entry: 15 (°C)
